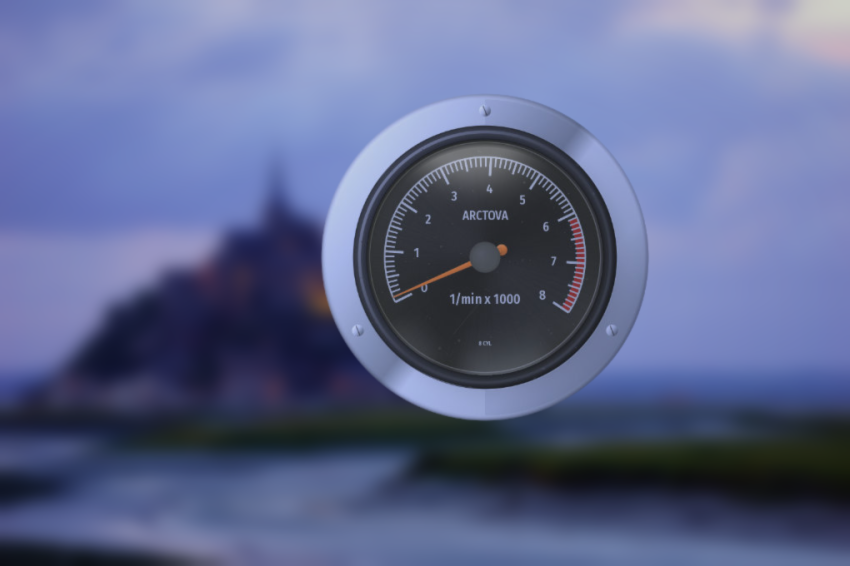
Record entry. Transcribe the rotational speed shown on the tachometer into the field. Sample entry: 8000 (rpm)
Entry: 100 (rpm)
